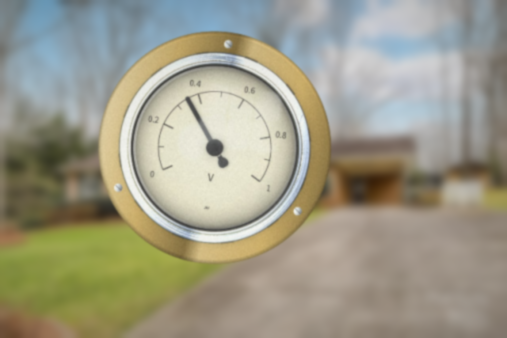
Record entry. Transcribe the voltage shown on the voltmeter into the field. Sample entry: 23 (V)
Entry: 0.35 (V)
